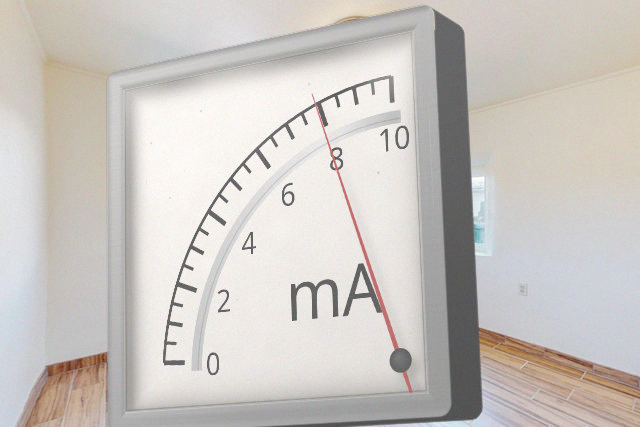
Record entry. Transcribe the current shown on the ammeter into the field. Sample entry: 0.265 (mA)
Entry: 8 (mA)
